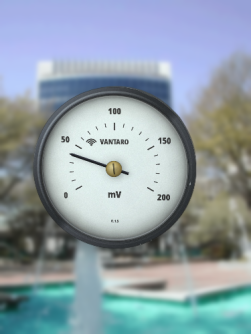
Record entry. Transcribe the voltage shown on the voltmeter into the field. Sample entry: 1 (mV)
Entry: 40 (mV)
